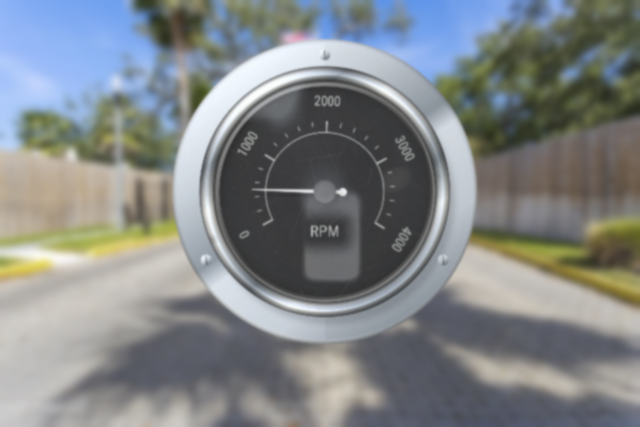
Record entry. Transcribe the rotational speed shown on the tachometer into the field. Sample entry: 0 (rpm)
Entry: 500 (rpm)
